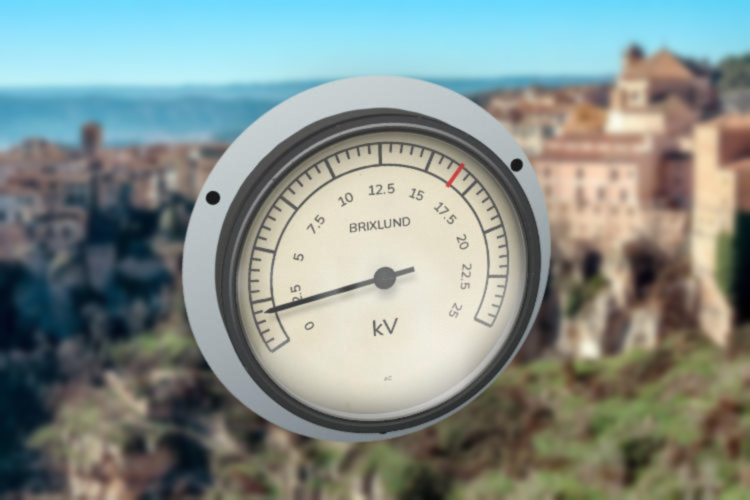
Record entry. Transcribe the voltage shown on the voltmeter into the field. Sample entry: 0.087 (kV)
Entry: 2 (kV)
